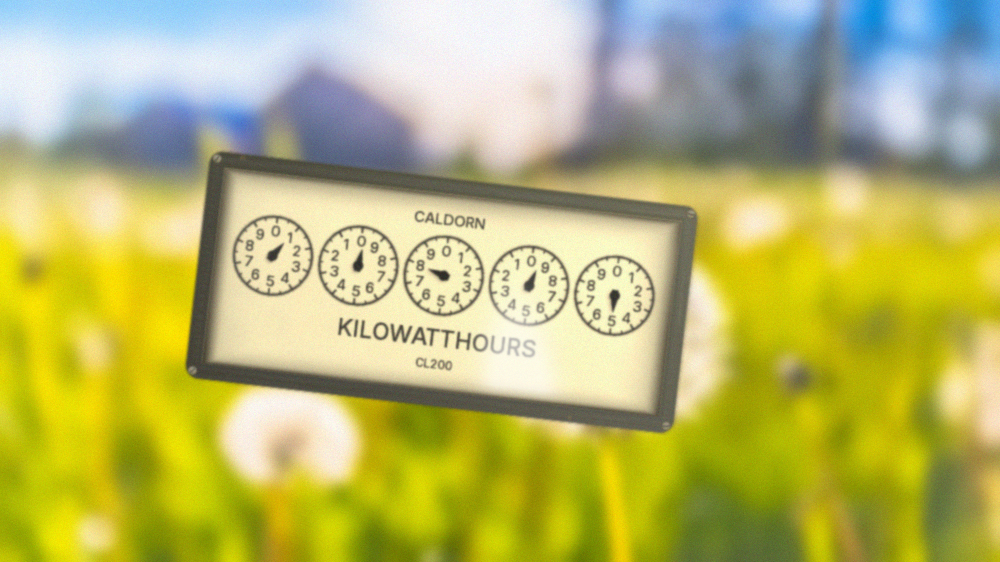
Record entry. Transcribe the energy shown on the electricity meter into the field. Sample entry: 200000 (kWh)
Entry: 9795 (kWh)
